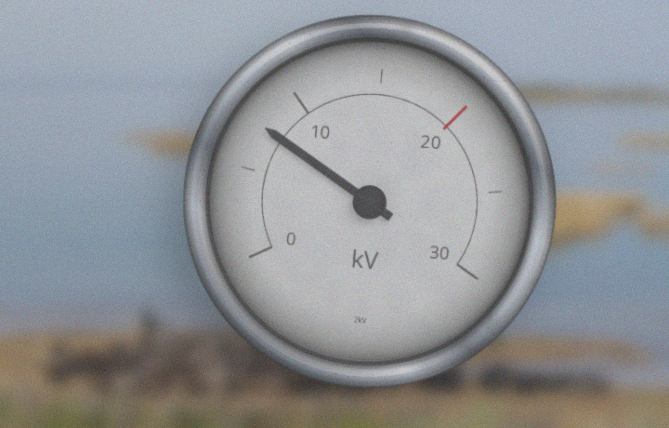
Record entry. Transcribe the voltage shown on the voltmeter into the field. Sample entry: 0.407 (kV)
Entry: 7.5 (kV)
